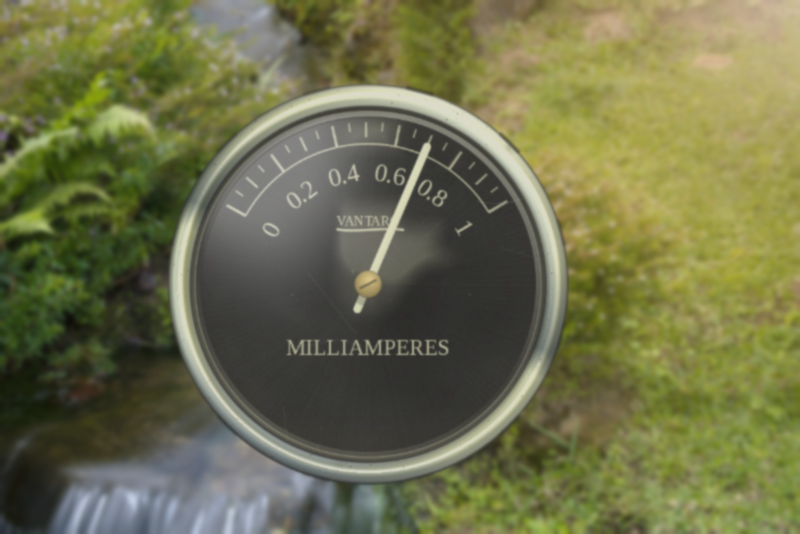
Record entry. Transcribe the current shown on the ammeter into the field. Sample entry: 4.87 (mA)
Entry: 0.7 (mA)
